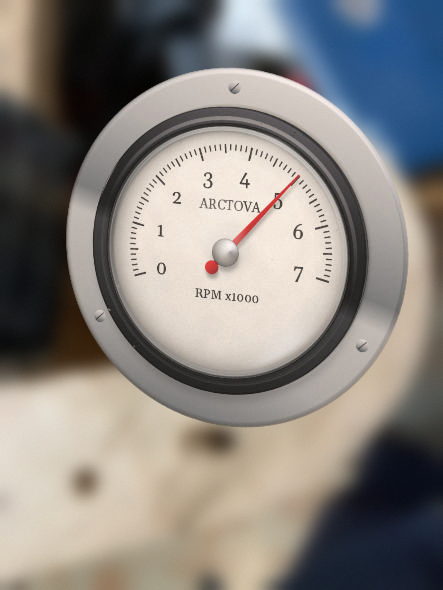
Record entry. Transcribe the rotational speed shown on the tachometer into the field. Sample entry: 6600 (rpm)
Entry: 5000 (rpm)
